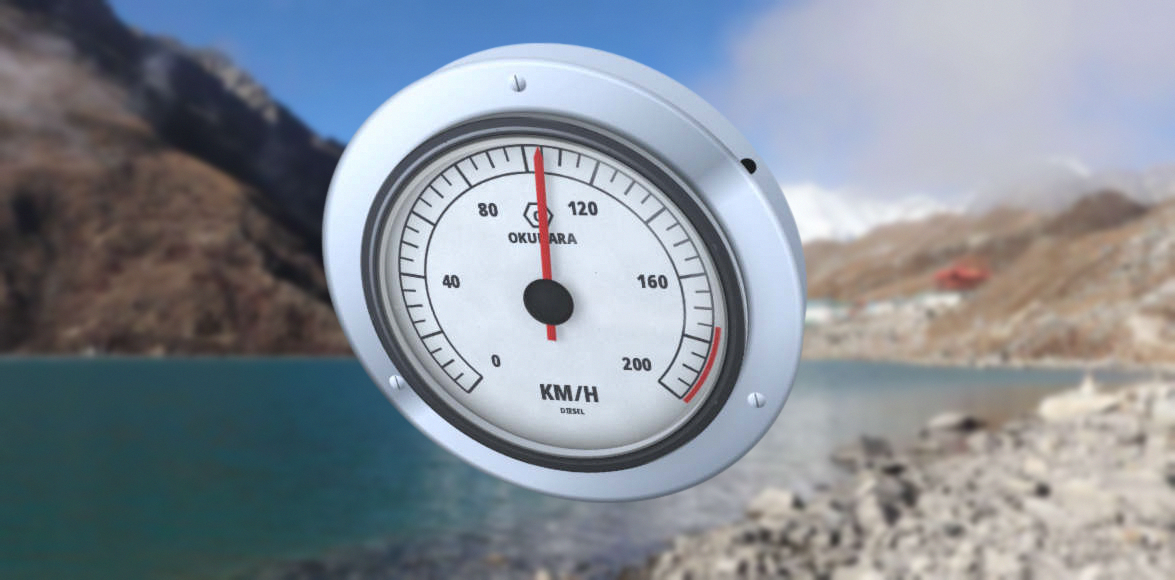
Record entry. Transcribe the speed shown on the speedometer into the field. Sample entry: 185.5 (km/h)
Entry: 105 (km/h)
